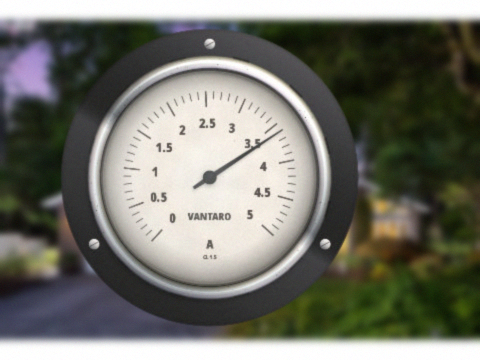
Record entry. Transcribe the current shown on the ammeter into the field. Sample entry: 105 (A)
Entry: 3.6 (A)
